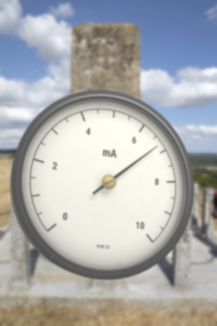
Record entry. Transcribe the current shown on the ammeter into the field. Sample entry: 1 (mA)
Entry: 6.75 (mA)
